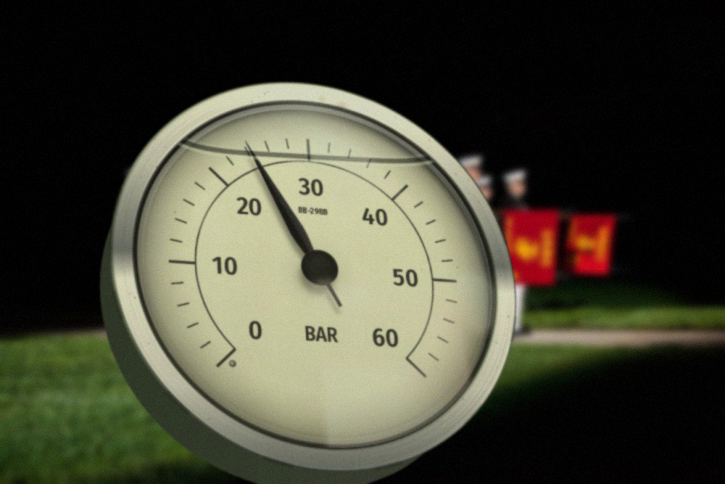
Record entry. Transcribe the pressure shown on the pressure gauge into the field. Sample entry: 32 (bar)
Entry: 24 (bar)
